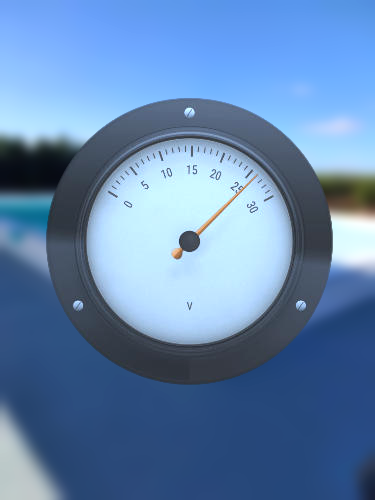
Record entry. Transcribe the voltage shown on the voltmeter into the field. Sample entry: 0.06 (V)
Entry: 26 (V)
